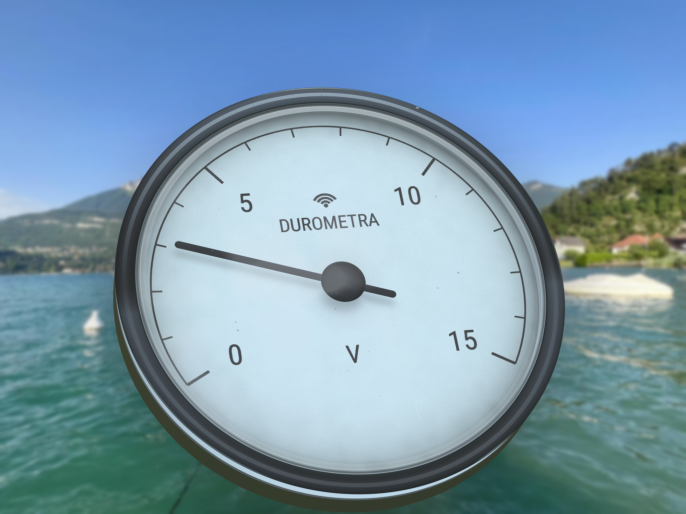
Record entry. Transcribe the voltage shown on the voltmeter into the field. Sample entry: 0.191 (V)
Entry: 3 (V)
